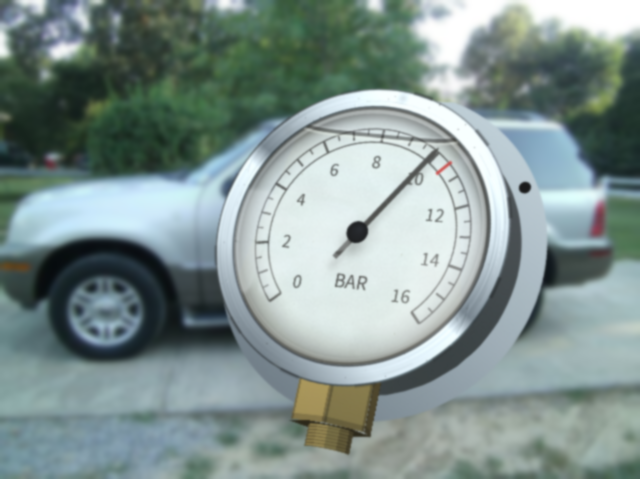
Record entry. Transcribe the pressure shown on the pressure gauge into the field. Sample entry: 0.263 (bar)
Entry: 10 (bar)
